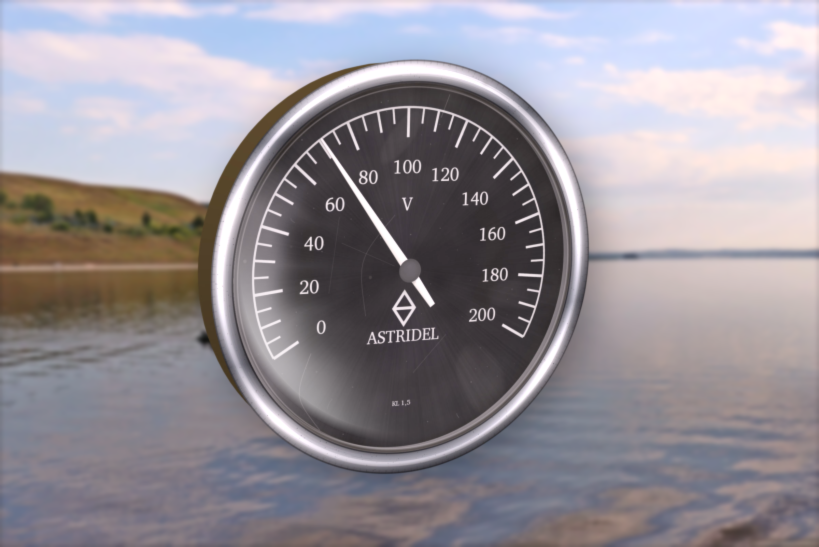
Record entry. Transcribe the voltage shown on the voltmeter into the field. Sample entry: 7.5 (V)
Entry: 70 (V)
